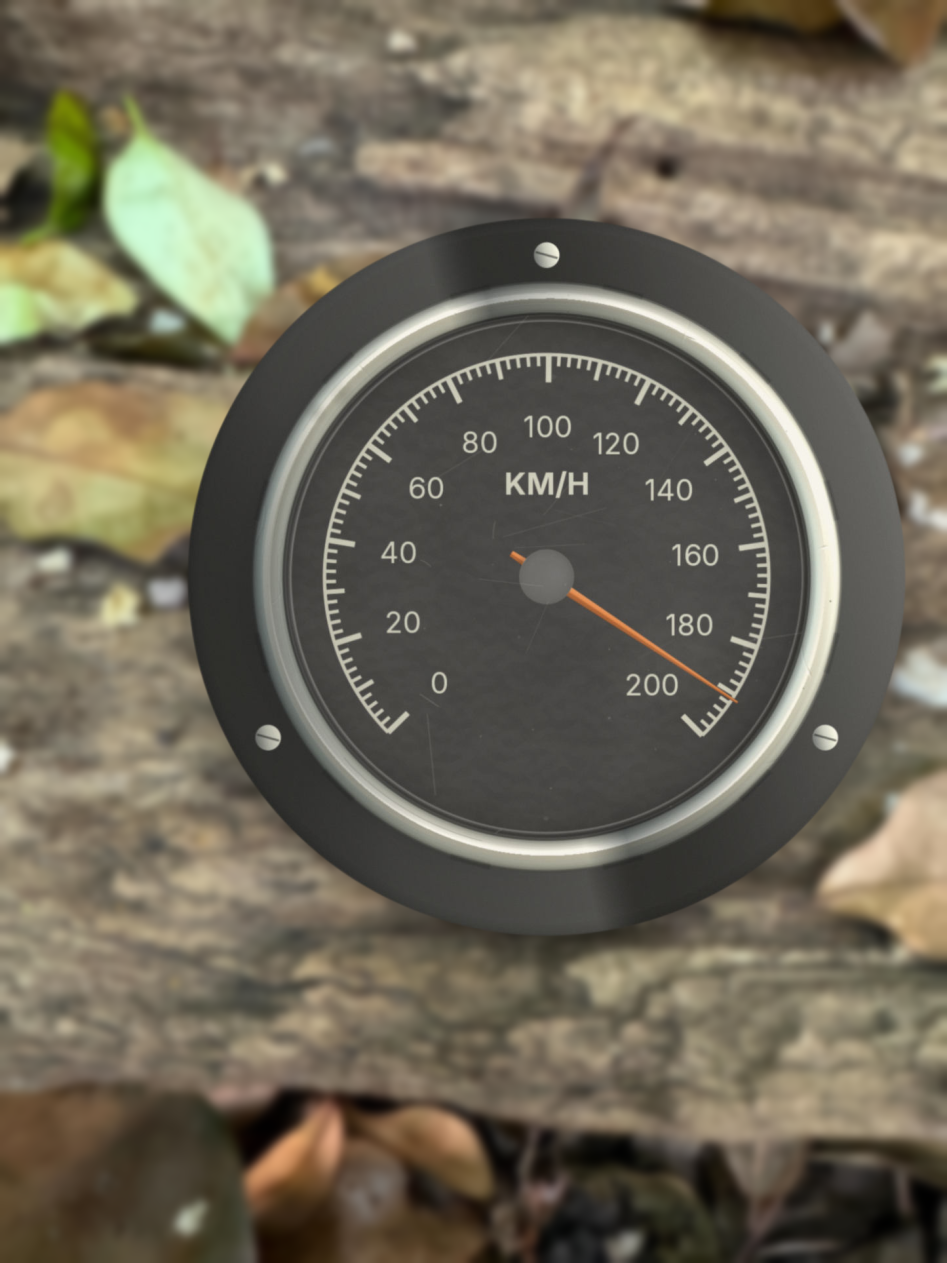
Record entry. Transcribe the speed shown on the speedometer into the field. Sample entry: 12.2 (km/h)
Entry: 191 (km/h)
